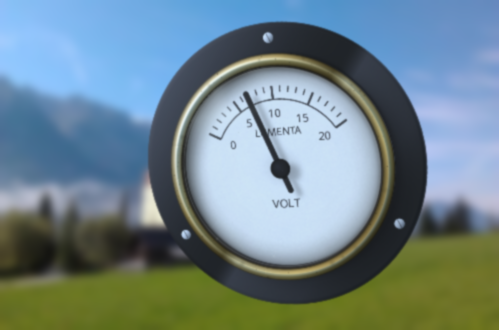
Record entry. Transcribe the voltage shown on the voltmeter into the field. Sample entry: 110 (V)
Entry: 7 (V)
